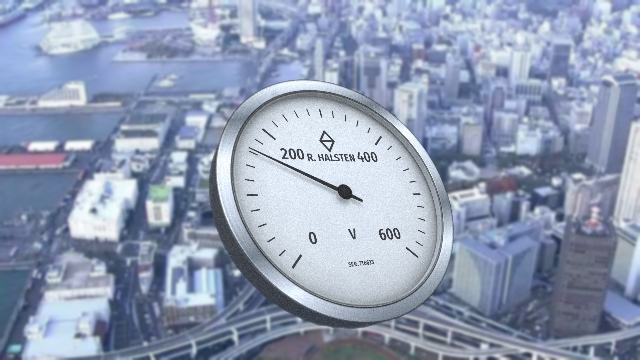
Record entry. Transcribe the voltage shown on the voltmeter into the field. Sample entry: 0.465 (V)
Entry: 160 (V)
